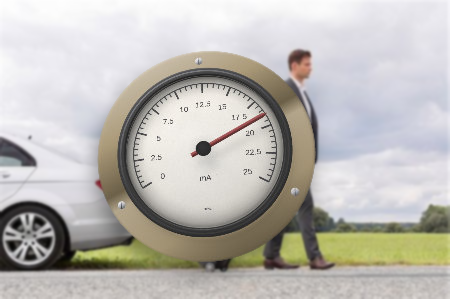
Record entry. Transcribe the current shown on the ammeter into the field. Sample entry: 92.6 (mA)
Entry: 19 (mA)
